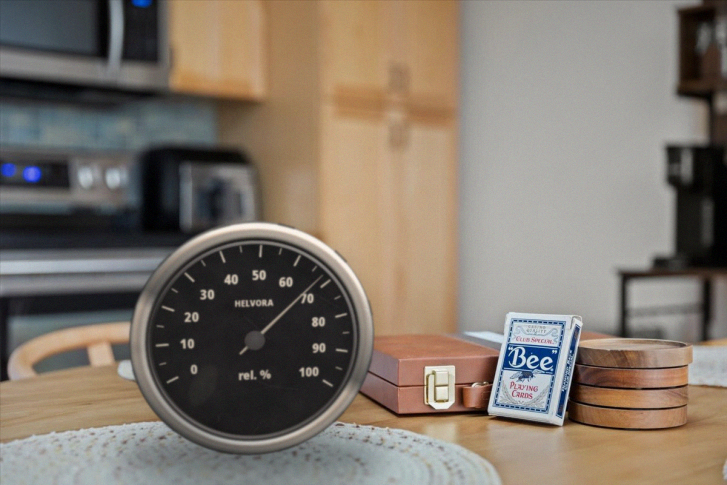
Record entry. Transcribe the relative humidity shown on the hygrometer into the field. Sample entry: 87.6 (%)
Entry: 67.5 (%)
